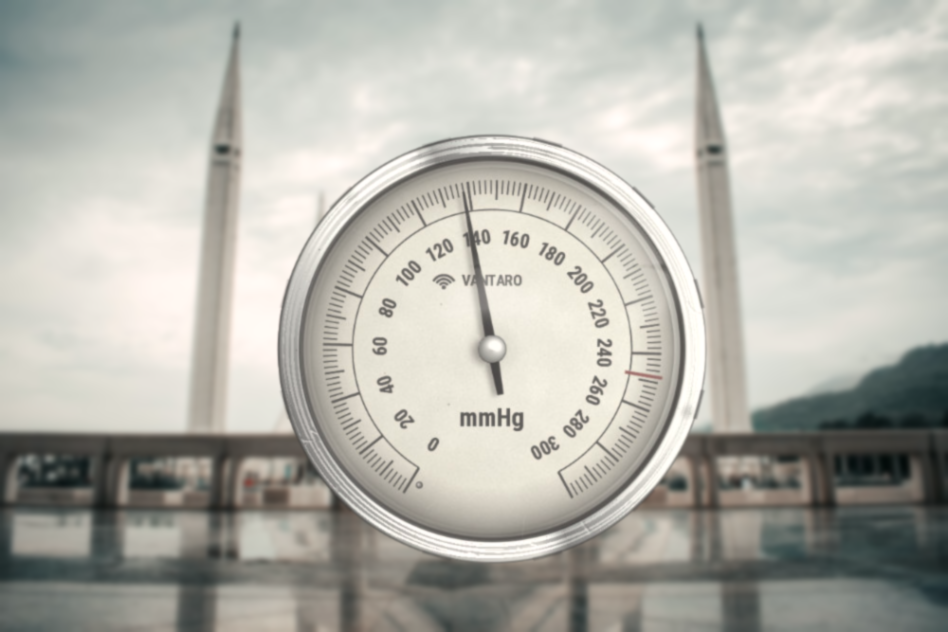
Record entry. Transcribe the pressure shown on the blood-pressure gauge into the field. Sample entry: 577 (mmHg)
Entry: 138 (mmHg)
